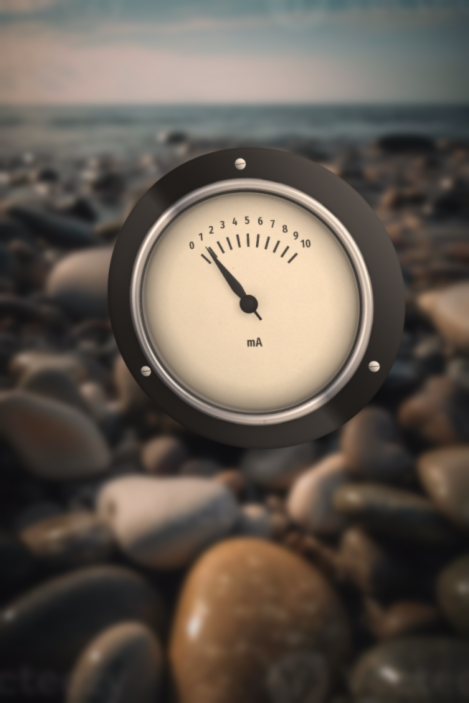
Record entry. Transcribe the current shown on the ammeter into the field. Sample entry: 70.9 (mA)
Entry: 1 (mA)
